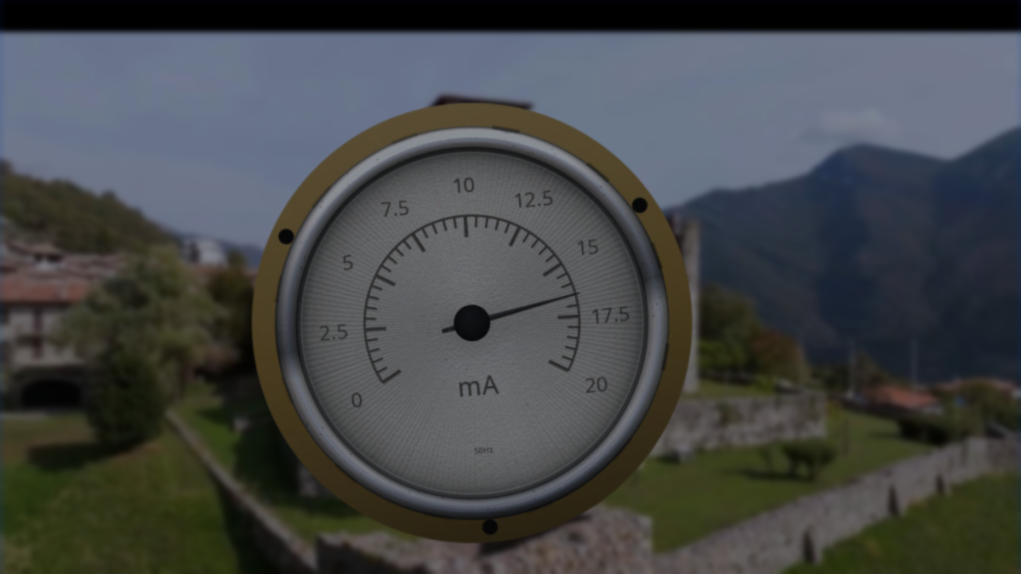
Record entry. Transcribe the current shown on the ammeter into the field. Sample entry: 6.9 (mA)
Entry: 16.5 (mA)
